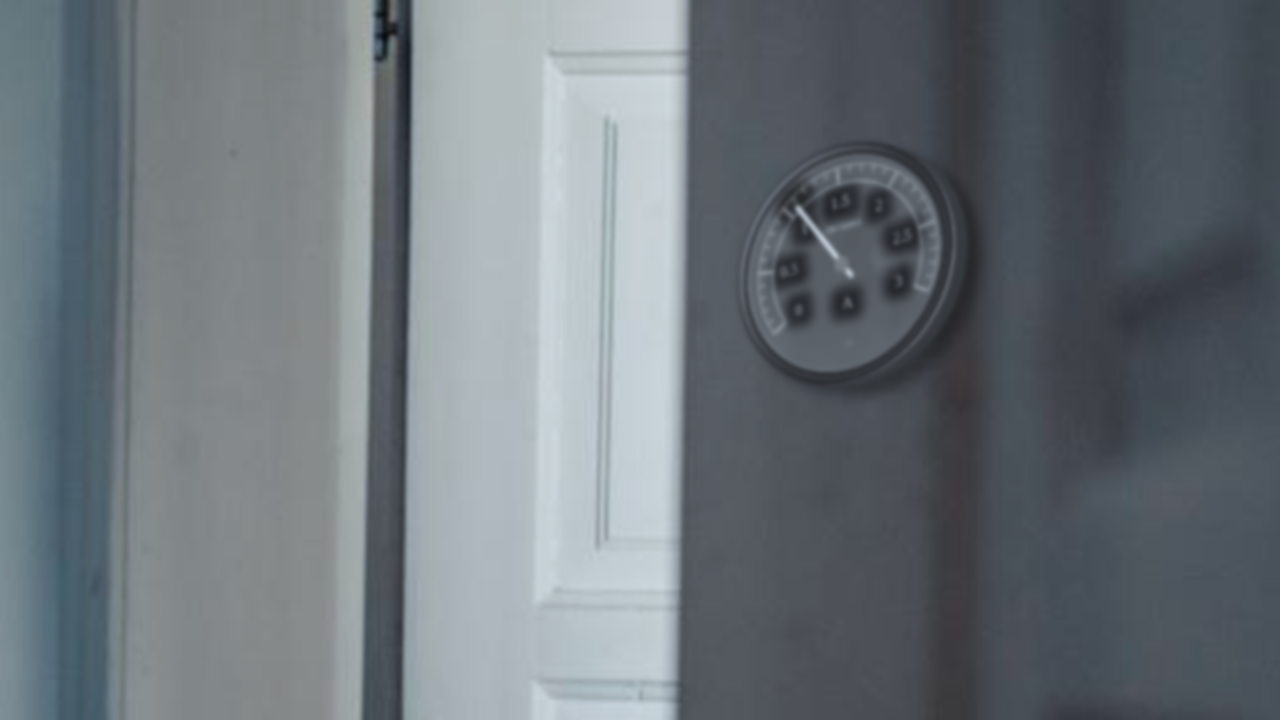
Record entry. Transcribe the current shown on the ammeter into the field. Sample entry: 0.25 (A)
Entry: 1.1 (A)
